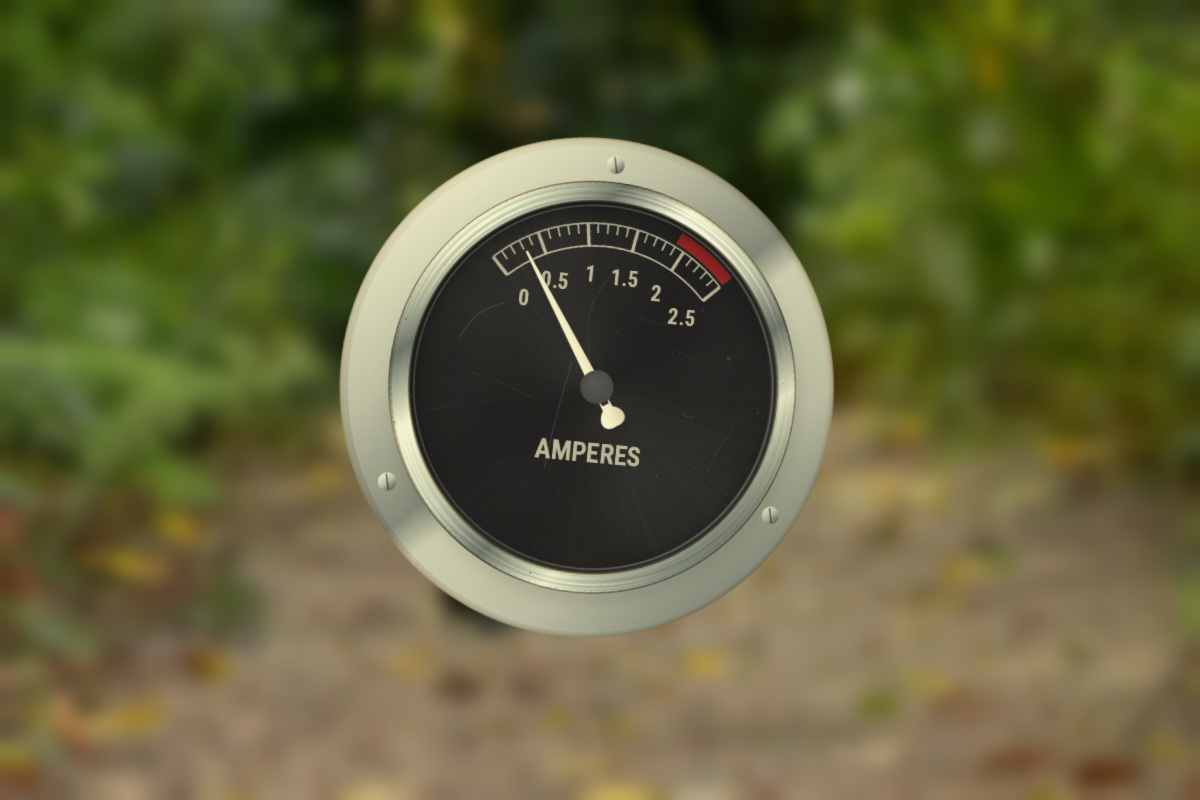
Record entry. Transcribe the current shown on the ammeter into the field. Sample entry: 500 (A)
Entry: 0.3 (A)
